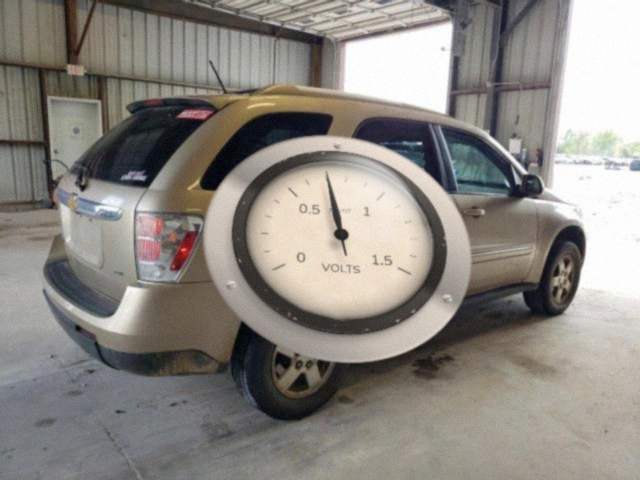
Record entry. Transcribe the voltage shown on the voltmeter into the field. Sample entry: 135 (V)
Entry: 0.7 (V)
